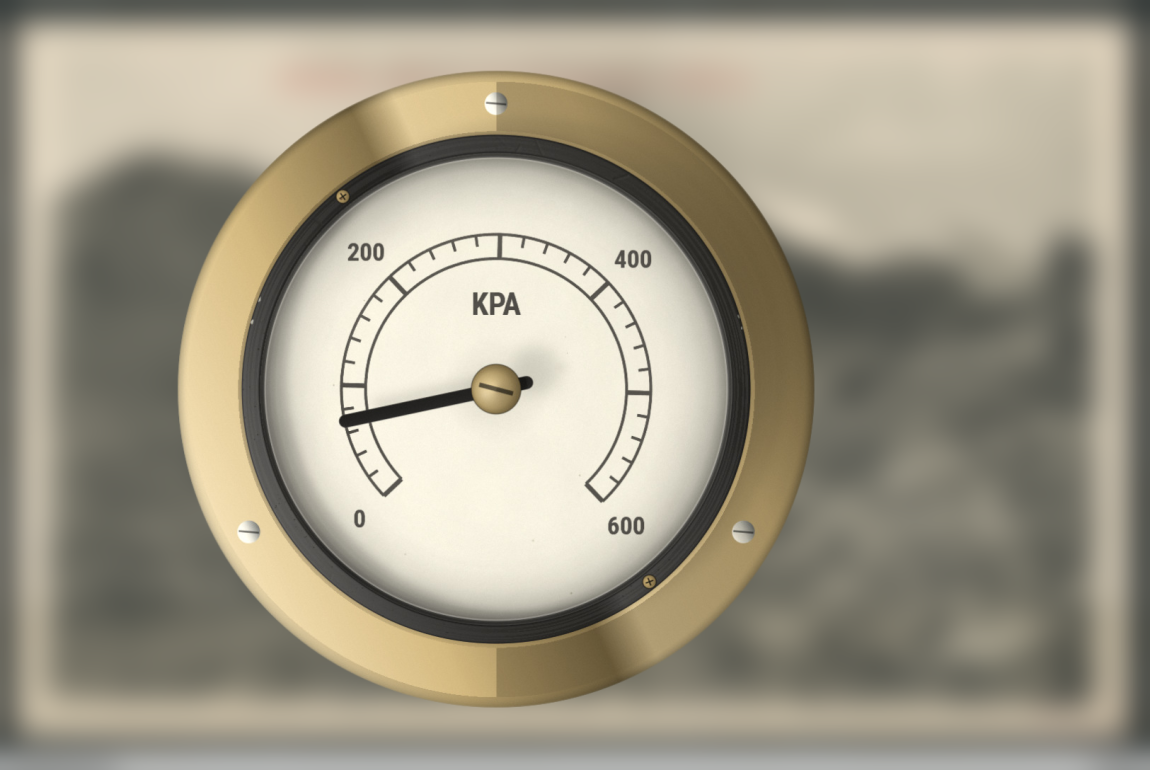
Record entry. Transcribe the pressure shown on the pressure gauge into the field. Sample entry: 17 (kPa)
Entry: 70 (kPa)
